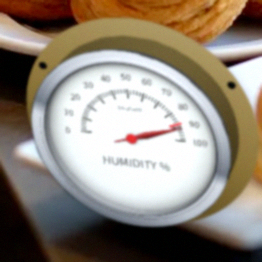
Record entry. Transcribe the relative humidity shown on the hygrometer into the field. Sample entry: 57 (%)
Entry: 90 (%)
